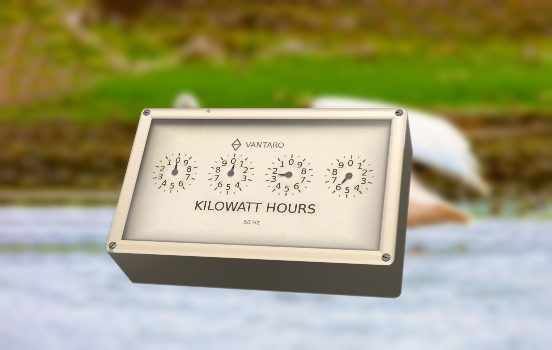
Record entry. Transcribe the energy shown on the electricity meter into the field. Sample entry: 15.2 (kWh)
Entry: 26 (kWh)
